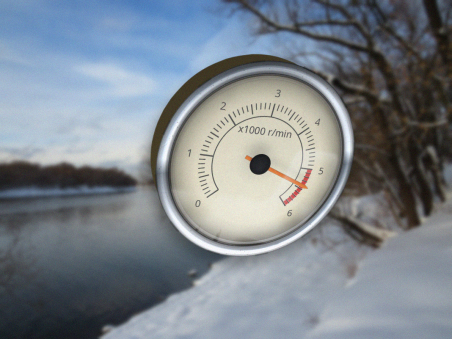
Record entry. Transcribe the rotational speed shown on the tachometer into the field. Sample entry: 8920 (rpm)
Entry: 5400 (rpm)
